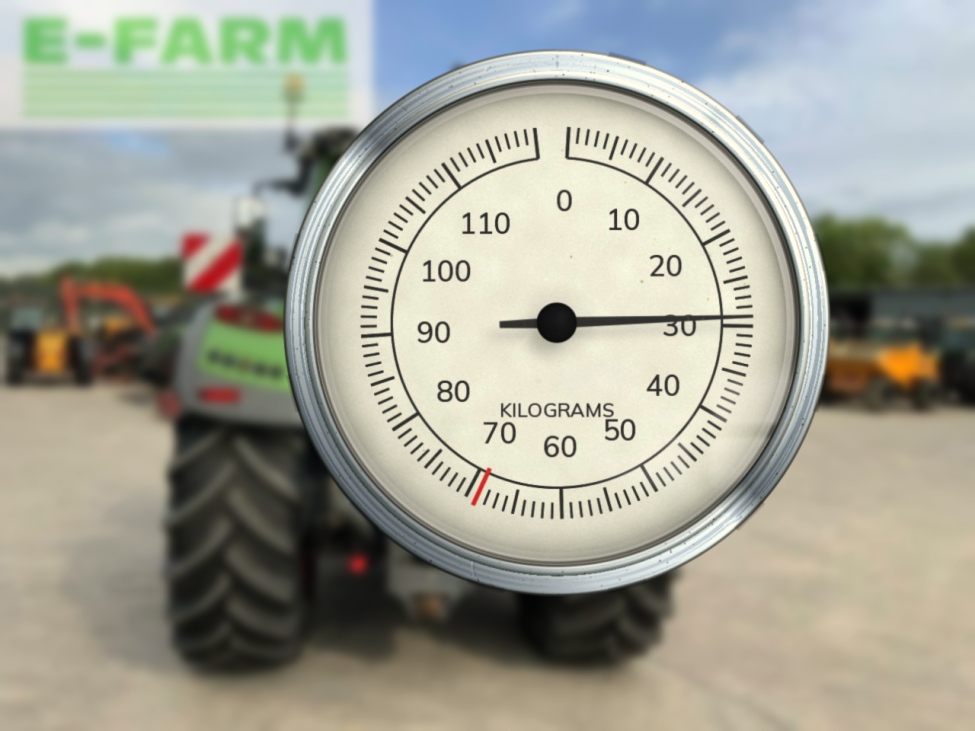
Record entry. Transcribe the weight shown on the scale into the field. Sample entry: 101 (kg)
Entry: 29 (kg)
